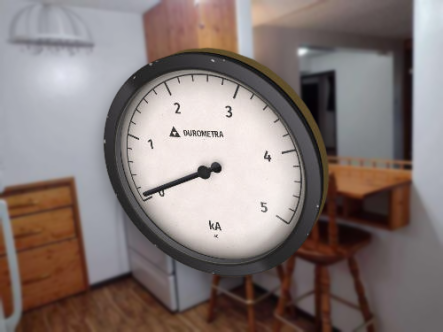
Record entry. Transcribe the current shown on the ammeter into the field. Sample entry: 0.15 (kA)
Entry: 0.1 (kA)
